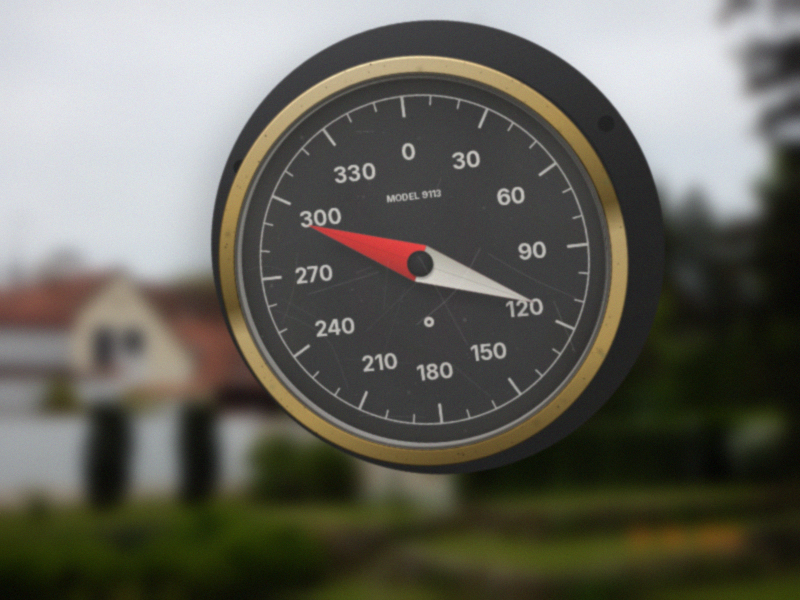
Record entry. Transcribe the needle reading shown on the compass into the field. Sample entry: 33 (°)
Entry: 295 (°)
